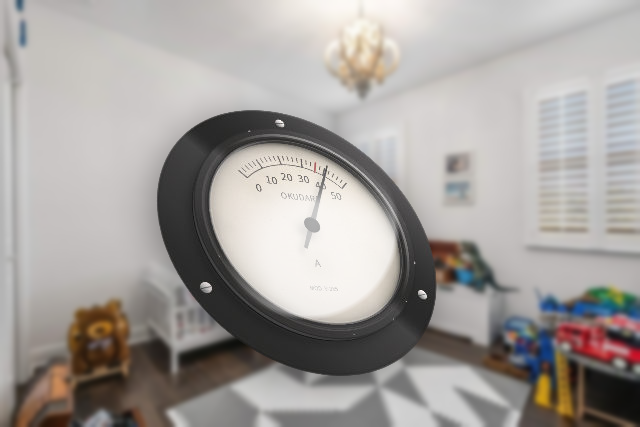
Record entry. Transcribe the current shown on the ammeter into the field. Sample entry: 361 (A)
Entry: 40 (A)
